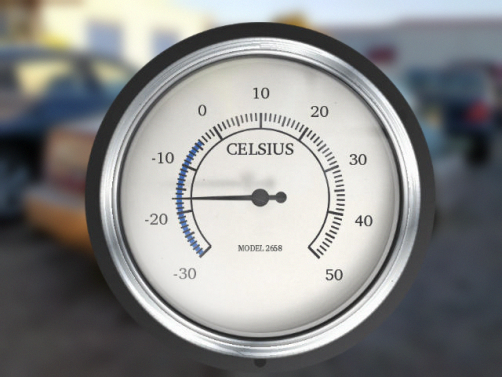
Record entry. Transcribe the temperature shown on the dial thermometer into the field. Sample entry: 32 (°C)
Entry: -17 (°C)
